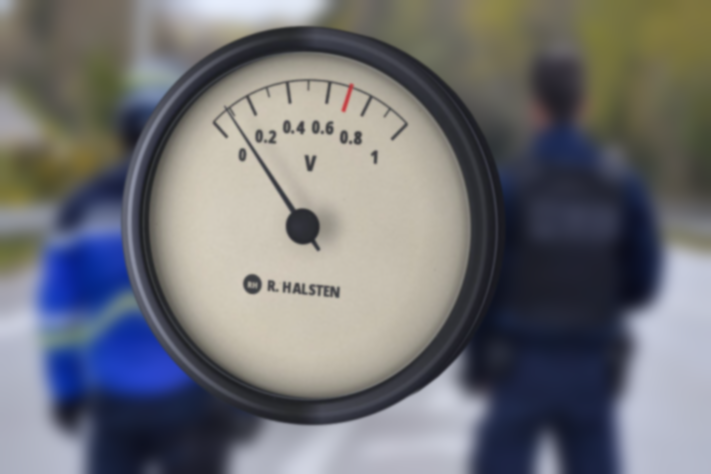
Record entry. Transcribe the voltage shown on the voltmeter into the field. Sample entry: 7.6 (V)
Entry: 0.1 (V)
